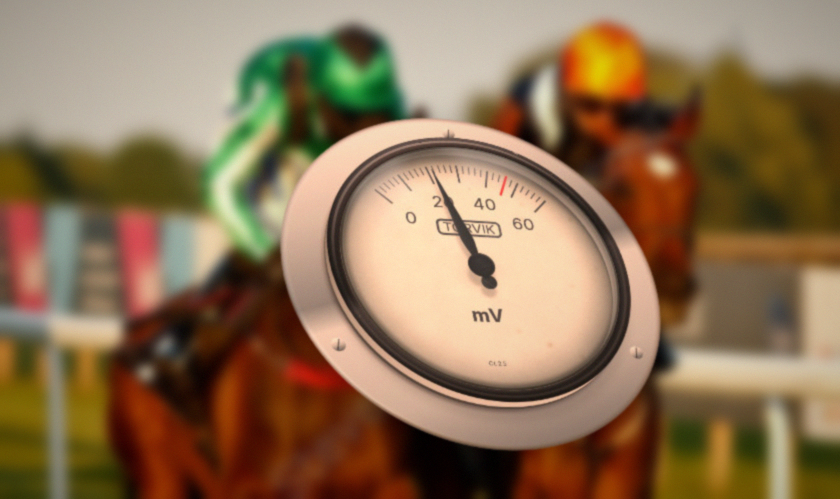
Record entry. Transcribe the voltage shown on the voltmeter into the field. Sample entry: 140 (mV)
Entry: 20 (mV)
